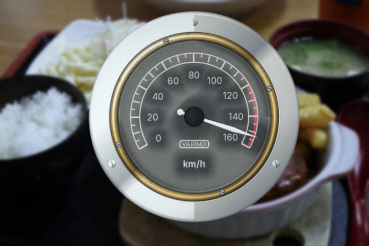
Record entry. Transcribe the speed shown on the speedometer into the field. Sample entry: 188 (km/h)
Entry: 152.5 (km/h)
